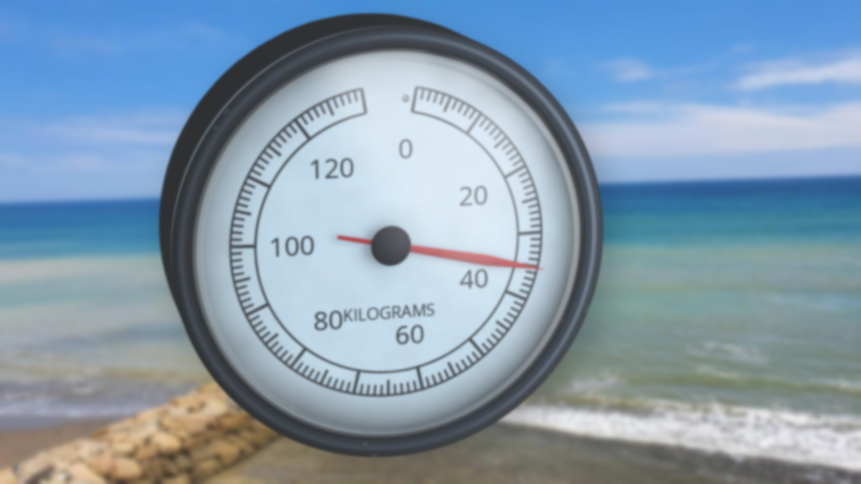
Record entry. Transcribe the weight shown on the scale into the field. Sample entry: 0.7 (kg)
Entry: 35 (kg)
